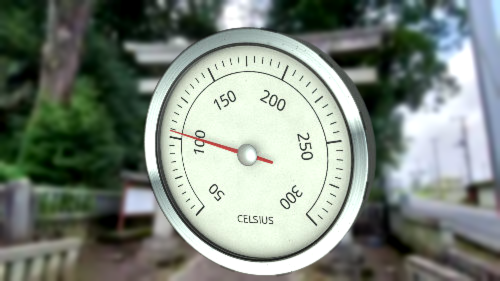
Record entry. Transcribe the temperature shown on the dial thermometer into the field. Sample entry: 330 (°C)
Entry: 105 (°C)
